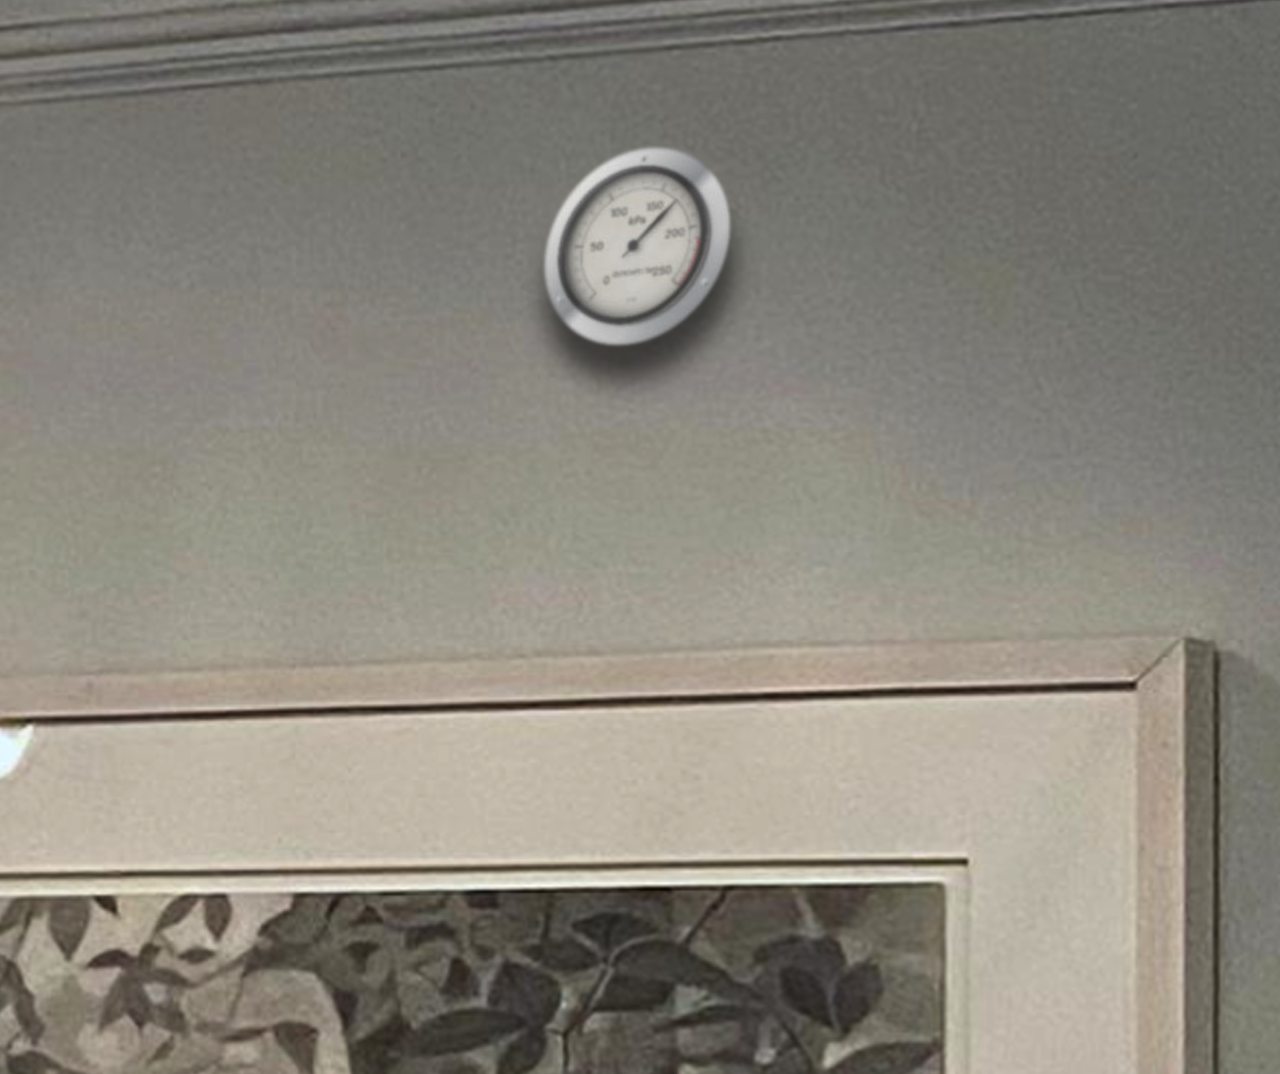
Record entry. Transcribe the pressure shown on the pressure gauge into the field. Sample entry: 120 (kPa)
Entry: 170 (kPa)
